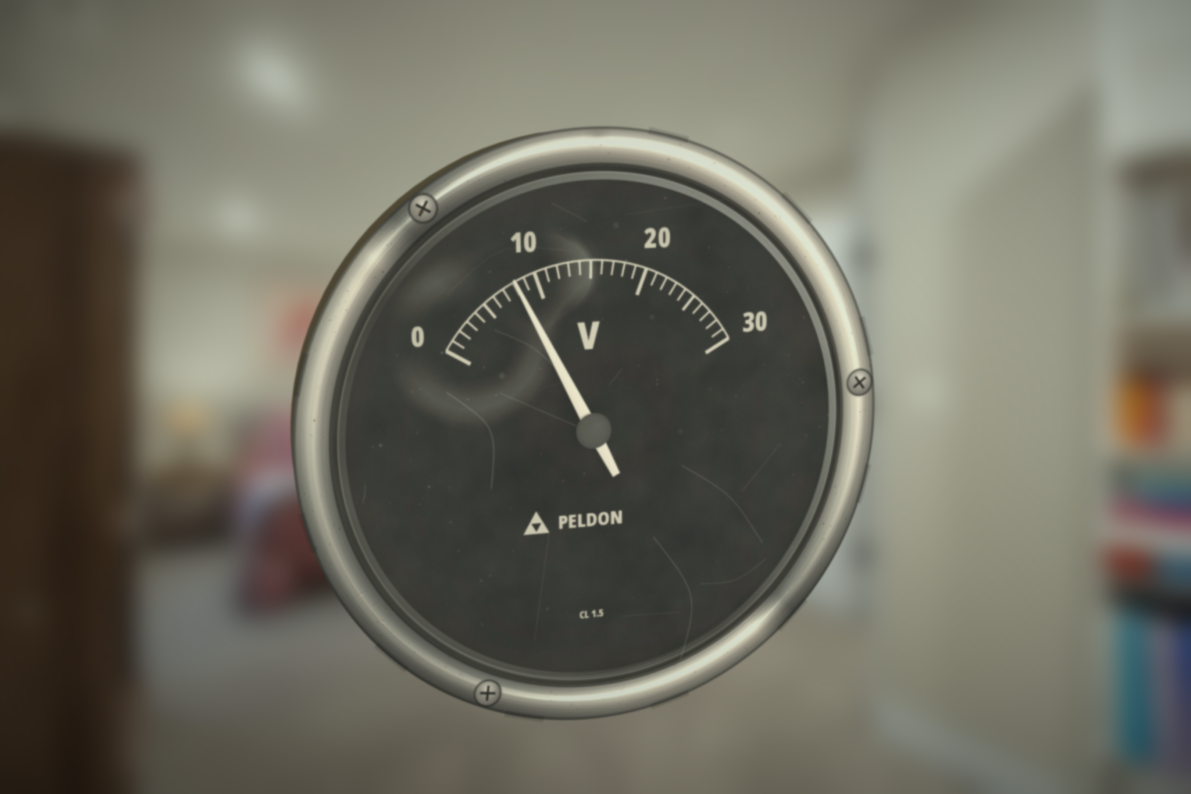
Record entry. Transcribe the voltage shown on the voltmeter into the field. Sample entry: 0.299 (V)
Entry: 8 (V)
